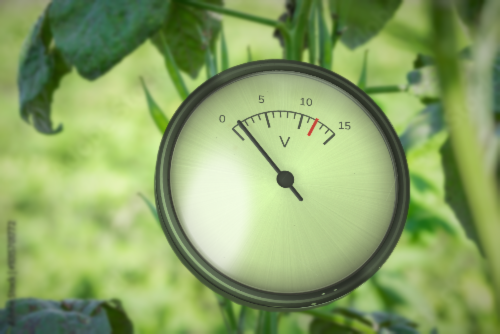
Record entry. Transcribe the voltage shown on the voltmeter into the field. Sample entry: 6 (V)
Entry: 1 (V)
